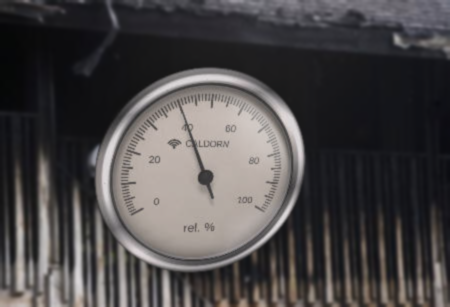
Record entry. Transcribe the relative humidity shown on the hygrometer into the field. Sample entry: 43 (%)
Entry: 40 (%)
